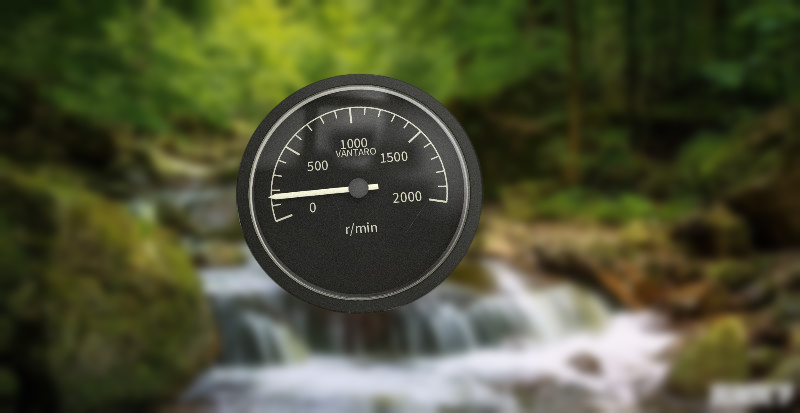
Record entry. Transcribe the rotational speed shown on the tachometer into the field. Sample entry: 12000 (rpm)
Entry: 150 (rpm)
